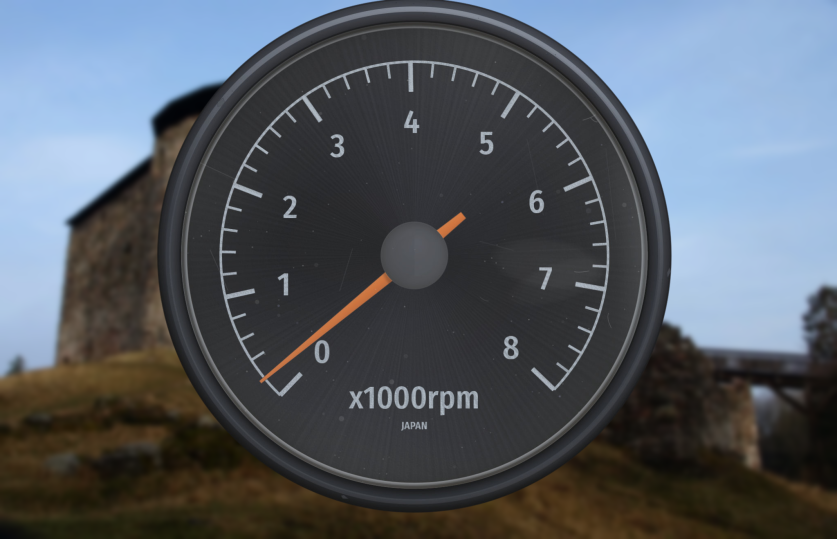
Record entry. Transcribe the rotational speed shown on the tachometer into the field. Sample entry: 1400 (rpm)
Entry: 200 (rpm)
